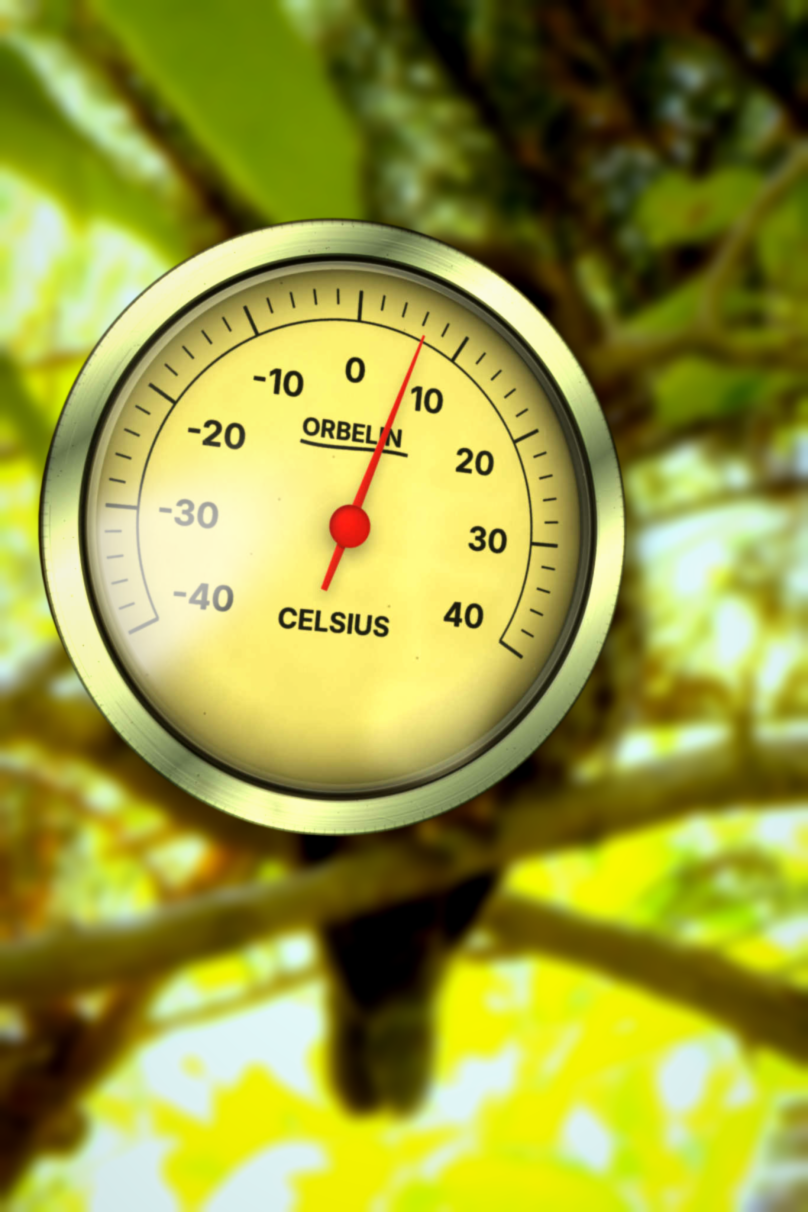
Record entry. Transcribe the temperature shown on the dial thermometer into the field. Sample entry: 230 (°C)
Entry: 6 (°C)
